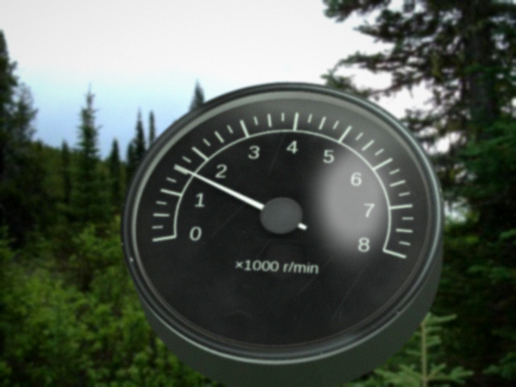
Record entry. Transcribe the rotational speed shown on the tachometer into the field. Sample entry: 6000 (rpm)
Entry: 1500 (rpm)
